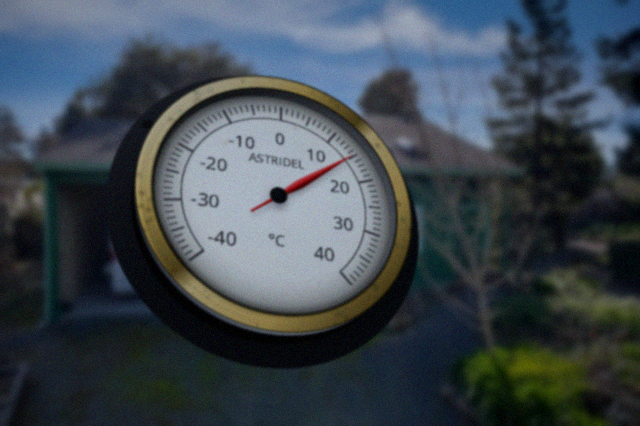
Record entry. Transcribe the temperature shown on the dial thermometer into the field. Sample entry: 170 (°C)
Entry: 15 (°C)
